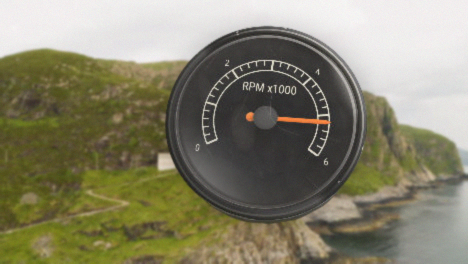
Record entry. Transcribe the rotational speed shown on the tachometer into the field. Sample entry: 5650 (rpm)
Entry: 5200 (rpm)
